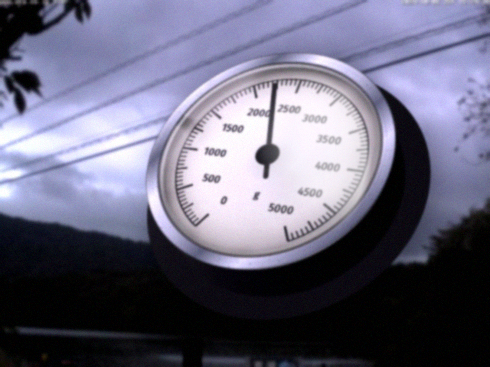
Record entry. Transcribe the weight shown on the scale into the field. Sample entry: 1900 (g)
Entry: 2250 (g)
